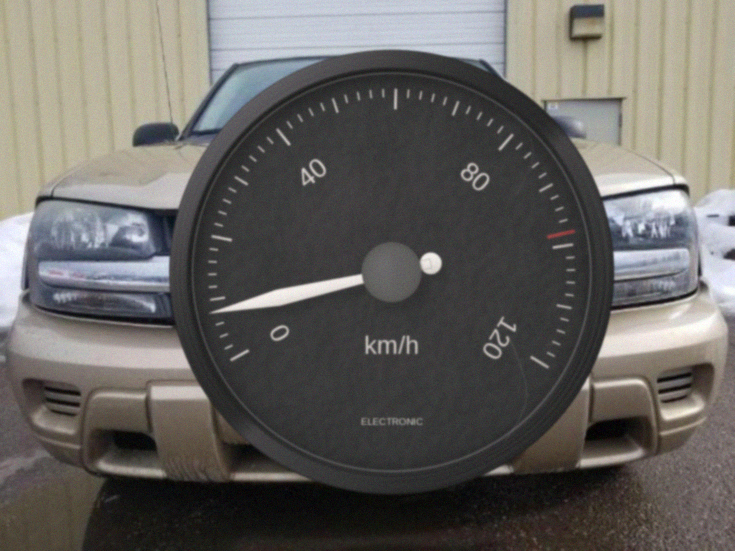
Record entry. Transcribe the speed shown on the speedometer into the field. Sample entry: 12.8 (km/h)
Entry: 8 (km/h)
